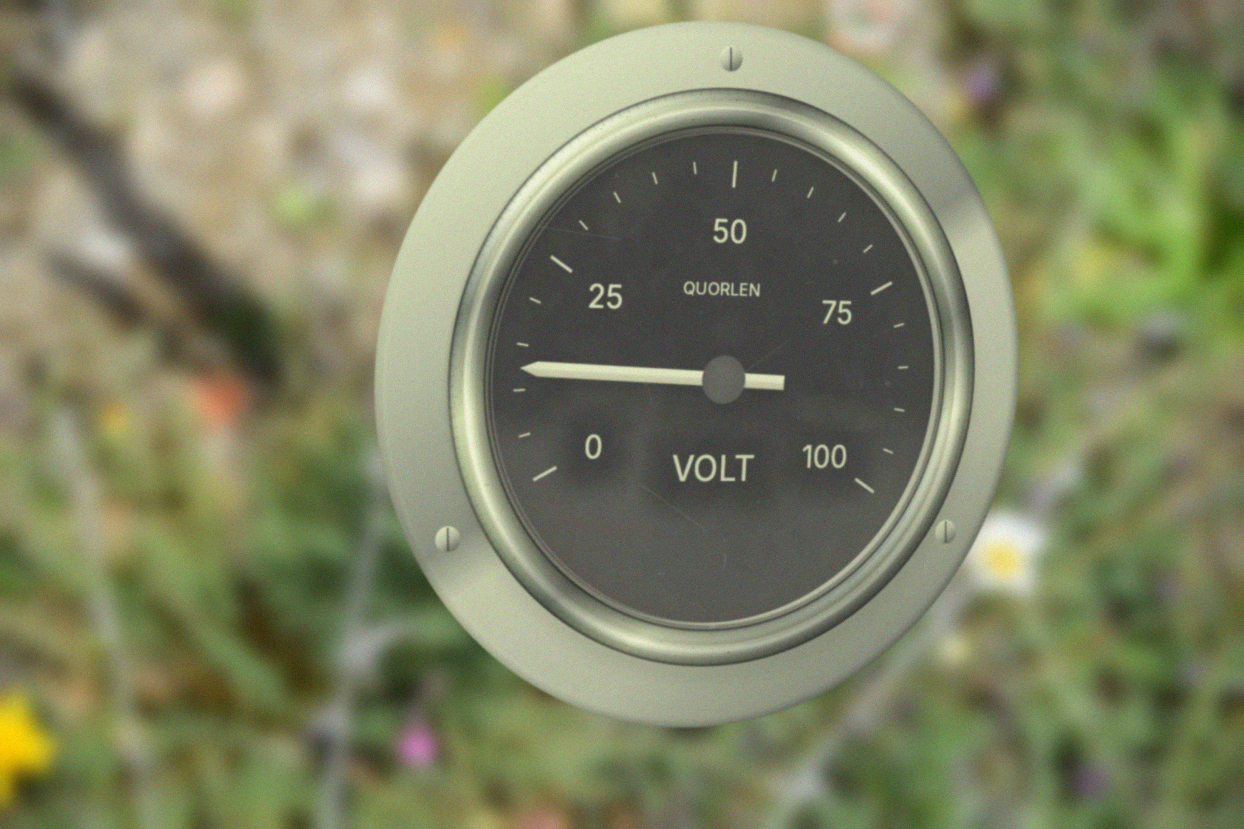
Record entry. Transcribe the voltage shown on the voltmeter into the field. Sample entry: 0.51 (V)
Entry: 12.5 (V)
